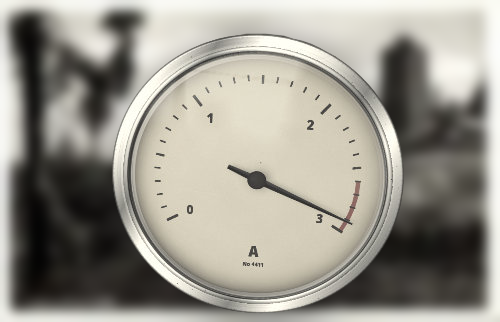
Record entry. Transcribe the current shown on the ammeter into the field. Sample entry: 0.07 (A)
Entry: 2.9 (A)
